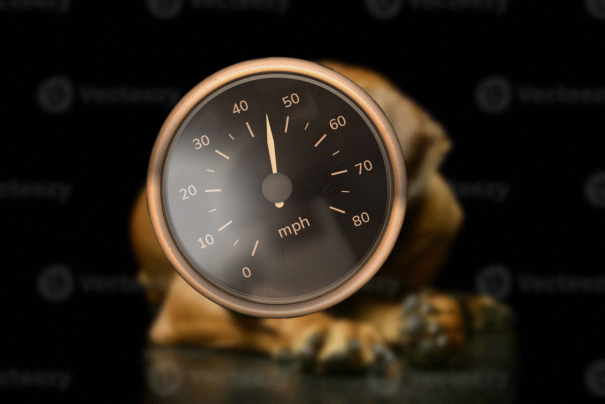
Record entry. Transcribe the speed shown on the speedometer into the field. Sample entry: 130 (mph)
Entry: 45 (mph)
